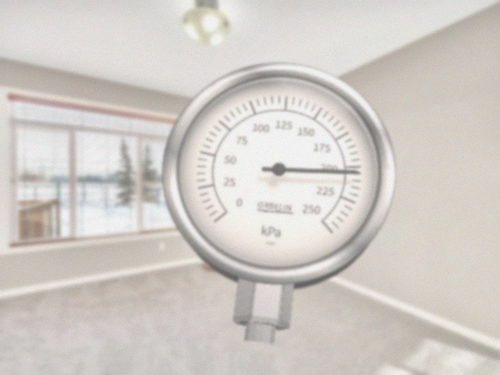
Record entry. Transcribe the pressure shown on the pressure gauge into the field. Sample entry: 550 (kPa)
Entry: 205 (kPa)
